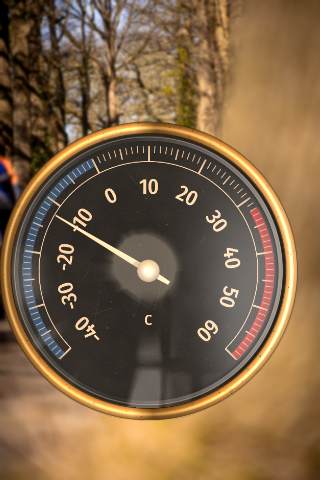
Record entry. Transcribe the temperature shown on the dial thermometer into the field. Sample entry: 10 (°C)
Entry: -12 (°C)
